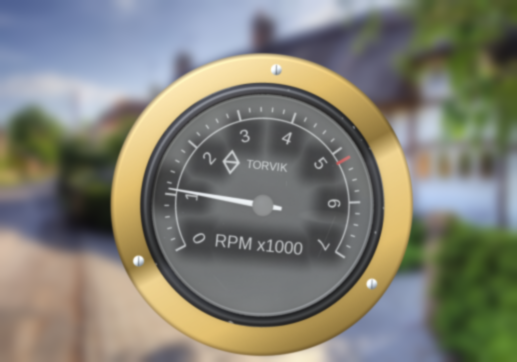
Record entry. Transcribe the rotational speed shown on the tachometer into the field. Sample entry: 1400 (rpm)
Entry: 1100 (rpm)
